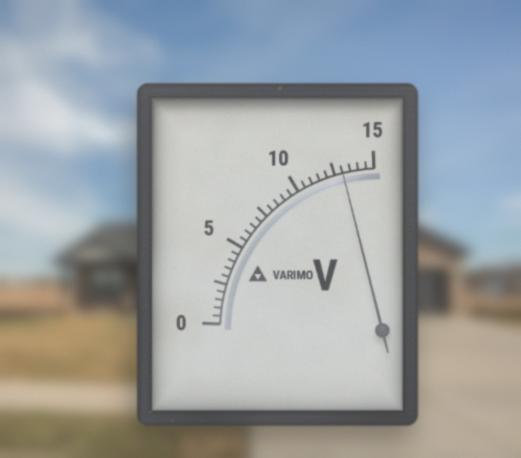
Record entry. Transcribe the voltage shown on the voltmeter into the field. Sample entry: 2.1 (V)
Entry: 13 (V)
